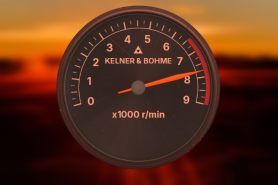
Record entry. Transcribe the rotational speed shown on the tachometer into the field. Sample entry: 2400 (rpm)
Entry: 7750 (rpm)
